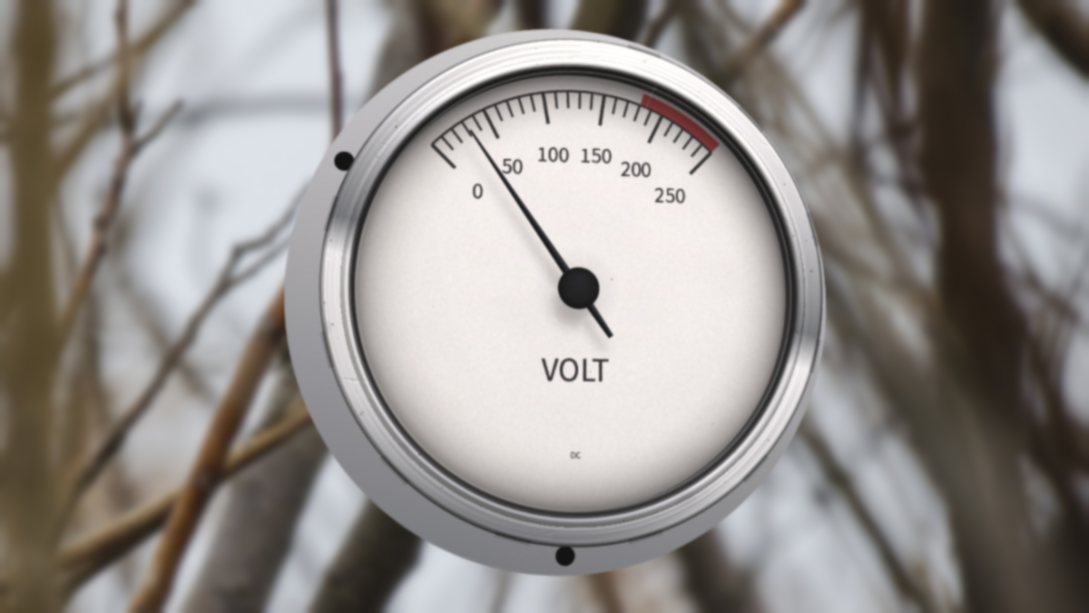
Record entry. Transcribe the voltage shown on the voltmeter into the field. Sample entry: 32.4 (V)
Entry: 30 (V)
